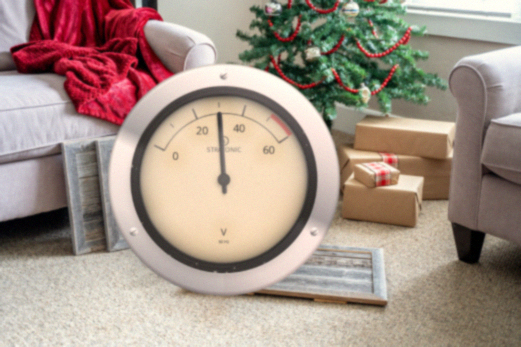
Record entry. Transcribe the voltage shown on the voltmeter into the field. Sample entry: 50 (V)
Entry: 30 (V)
